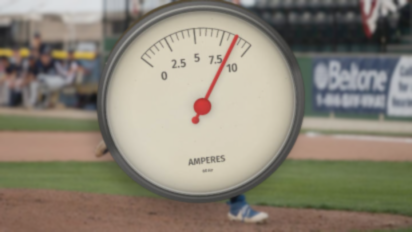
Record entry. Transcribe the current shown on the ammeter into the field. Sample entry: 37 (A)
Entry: 8.5 (A)
